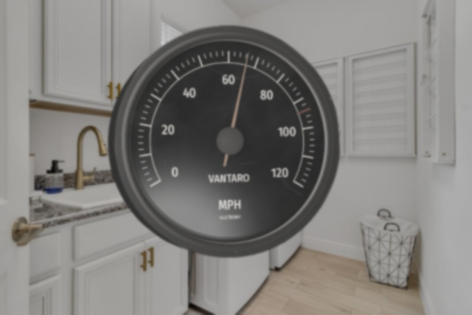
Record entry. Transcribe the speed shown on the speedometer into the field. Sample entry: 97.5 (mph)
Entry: 66 (mph)
